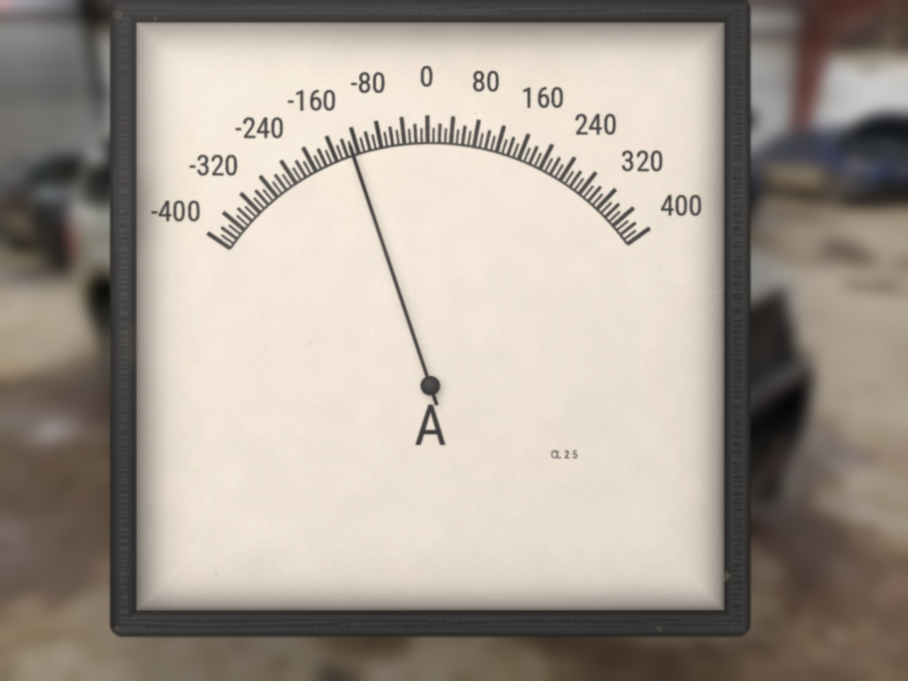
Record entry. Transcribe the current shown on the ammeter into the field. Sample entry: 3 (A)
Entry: -130 (A)
